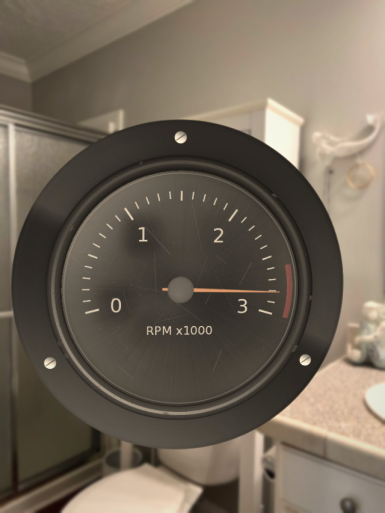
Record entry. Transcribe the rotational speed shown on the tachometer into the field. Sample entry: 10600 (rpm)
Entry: 2800 (rpm)
